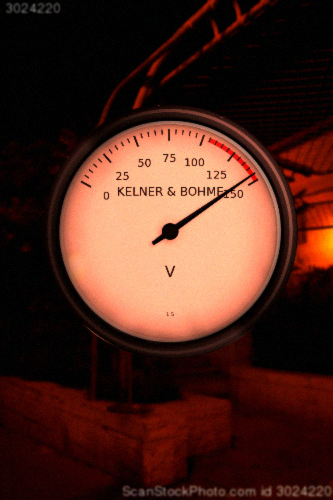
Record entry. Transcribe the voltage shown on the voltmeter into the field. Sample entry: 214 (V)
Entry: 145 (V)
